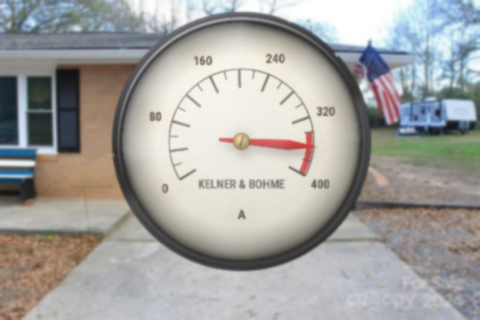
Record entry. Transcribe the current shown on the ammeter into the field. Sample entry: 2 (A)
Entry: 360 (A)
